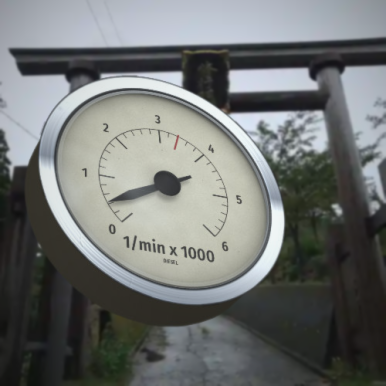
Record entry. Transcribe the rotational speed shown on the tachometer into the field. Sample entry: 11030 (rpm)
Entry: 400 (rpm)
